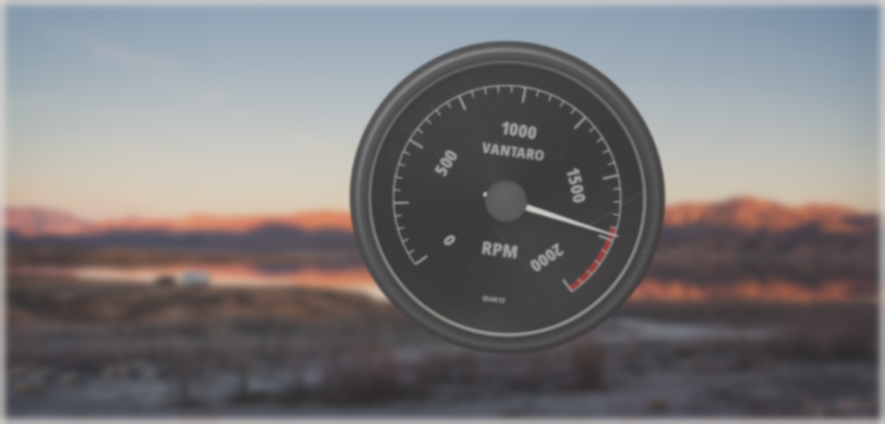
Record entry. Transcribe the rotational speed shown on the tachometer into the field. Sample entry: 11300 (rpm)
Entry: 1725 (rpm)
